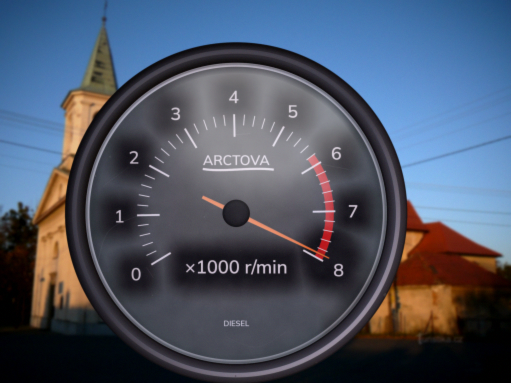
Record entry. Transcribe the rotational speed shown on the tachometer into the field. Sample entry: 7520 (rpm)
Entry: 7900 (rpm)
